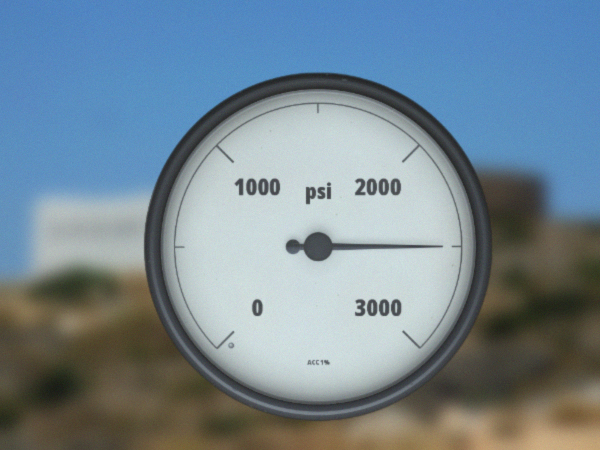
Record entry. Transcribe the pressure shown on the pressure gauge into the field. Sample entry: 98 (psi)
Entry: 2500 (psi)
